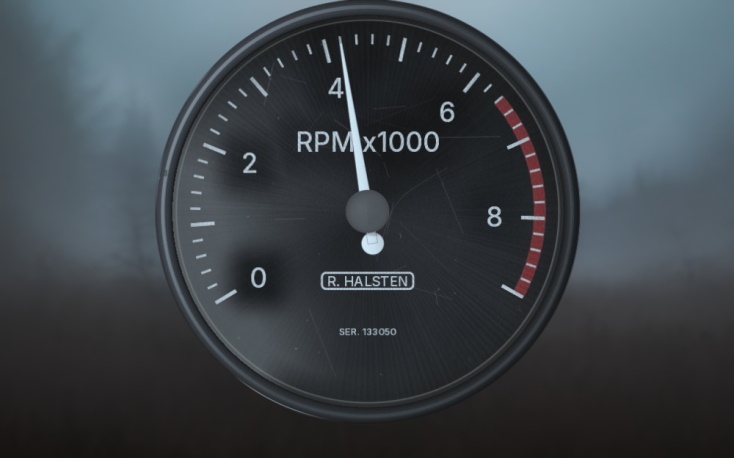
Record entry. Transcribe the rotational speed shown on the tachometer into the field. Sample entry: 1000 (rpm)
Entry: 4200 (rpm)
